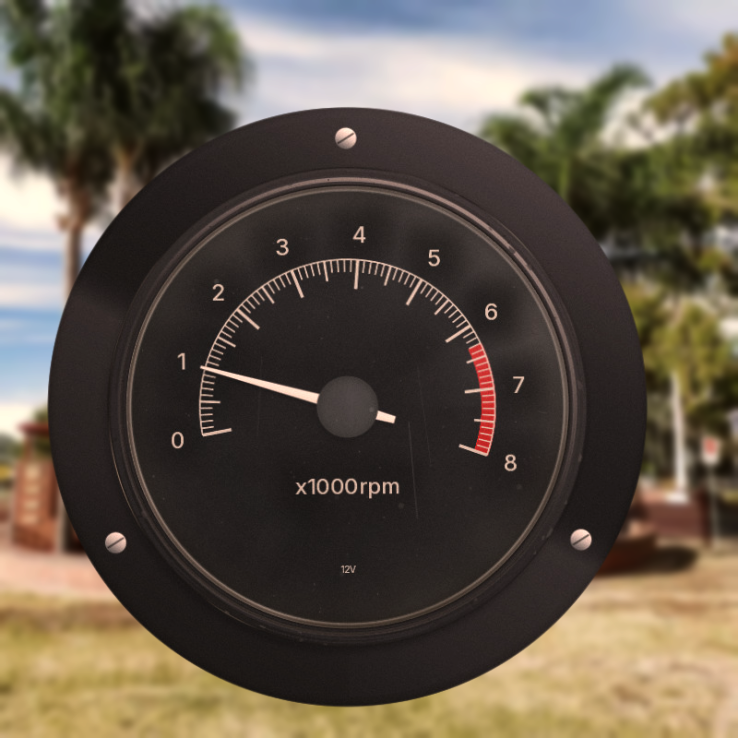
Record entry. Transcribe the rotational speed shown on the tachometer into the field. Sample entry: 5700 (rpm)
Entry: 1000 (rpm)
